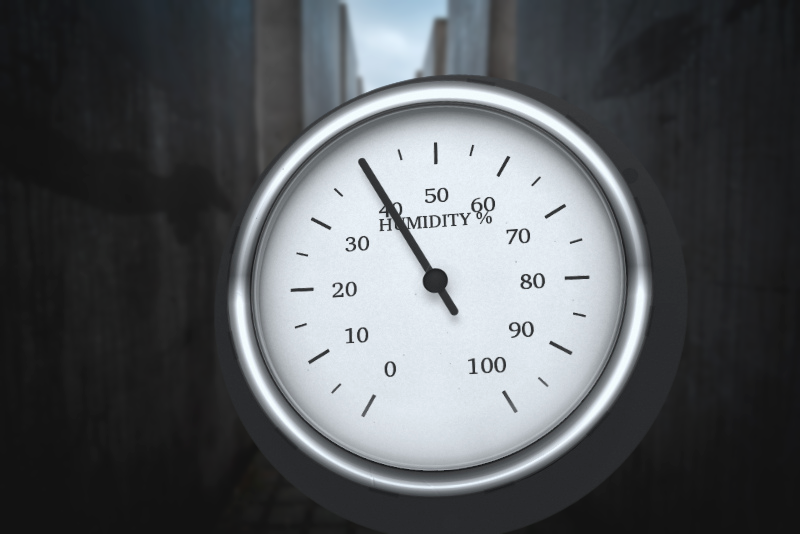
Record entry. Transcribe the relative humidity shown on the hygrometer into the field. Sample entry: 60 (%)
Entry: 40 (%)
